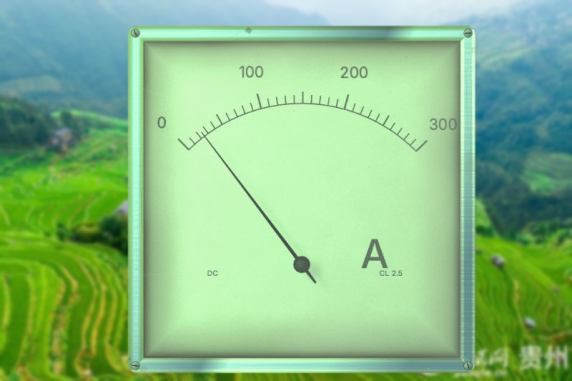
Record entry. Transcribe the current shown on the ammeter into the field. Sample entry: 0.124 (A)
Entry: 25 (A)
